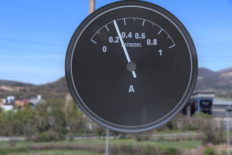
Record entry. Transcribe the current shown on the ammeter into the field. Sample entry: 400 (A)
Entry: 0.3 (A)
